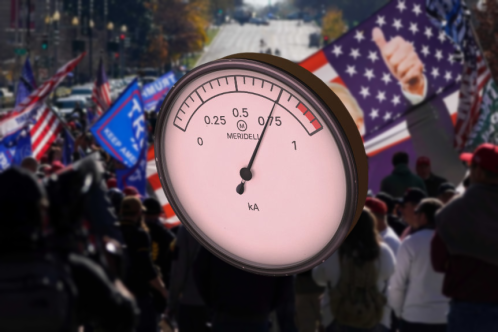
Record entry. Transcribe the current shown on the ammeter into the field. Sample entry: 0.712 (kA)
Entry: 0.75 (kA)
